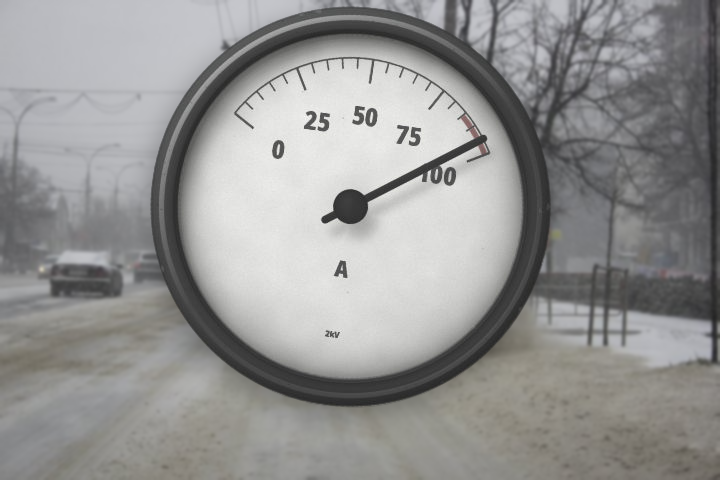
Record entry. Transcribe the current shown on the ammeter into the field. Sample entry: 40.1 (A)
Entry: 95 (A)
